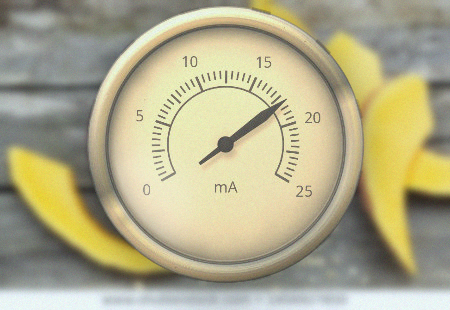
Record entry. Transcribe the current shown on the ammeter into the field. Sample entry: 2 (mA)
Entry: 18 (mA)
